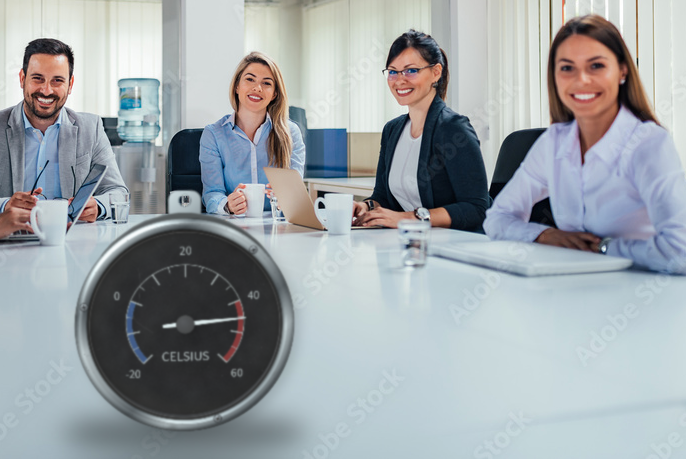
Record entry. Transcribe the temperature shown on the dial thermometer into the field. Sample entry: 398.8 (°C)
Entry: 45 (°C)
